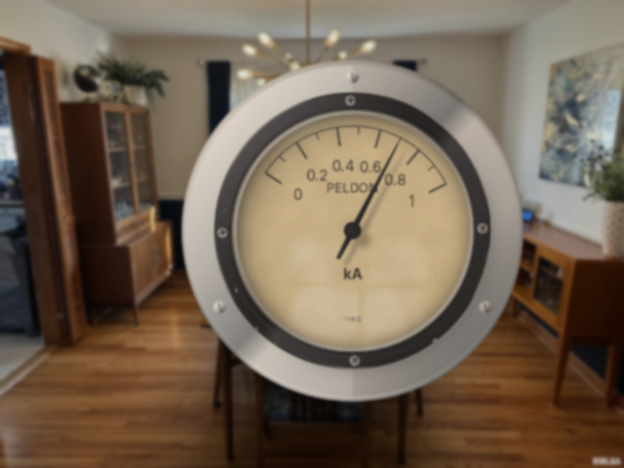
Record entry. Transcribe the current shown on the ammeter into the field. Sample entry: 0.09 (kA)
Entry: 0.7 (kA)
